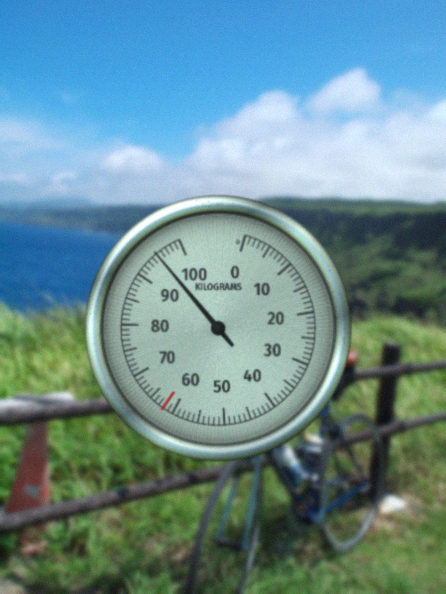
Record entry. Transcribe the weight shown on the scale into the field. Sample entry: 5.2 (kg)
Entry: 95 (kg)
